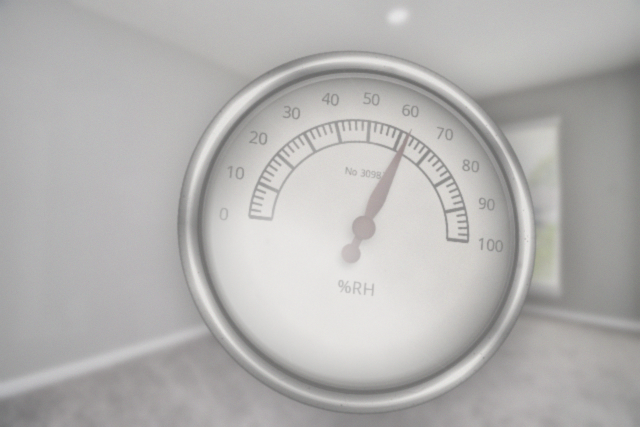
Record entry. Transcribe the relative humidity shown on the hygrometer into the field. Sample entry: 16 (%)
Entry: 62 (%)
